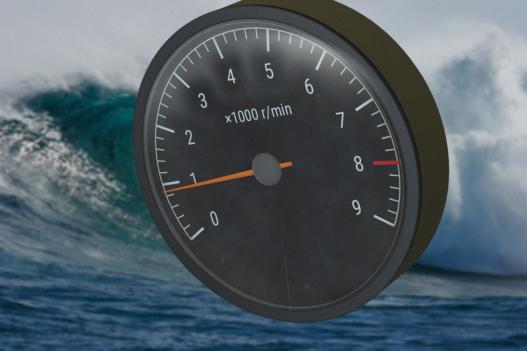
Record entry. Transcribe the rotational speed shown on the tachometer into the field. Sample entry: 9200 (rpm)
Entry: 900 (rpm)
